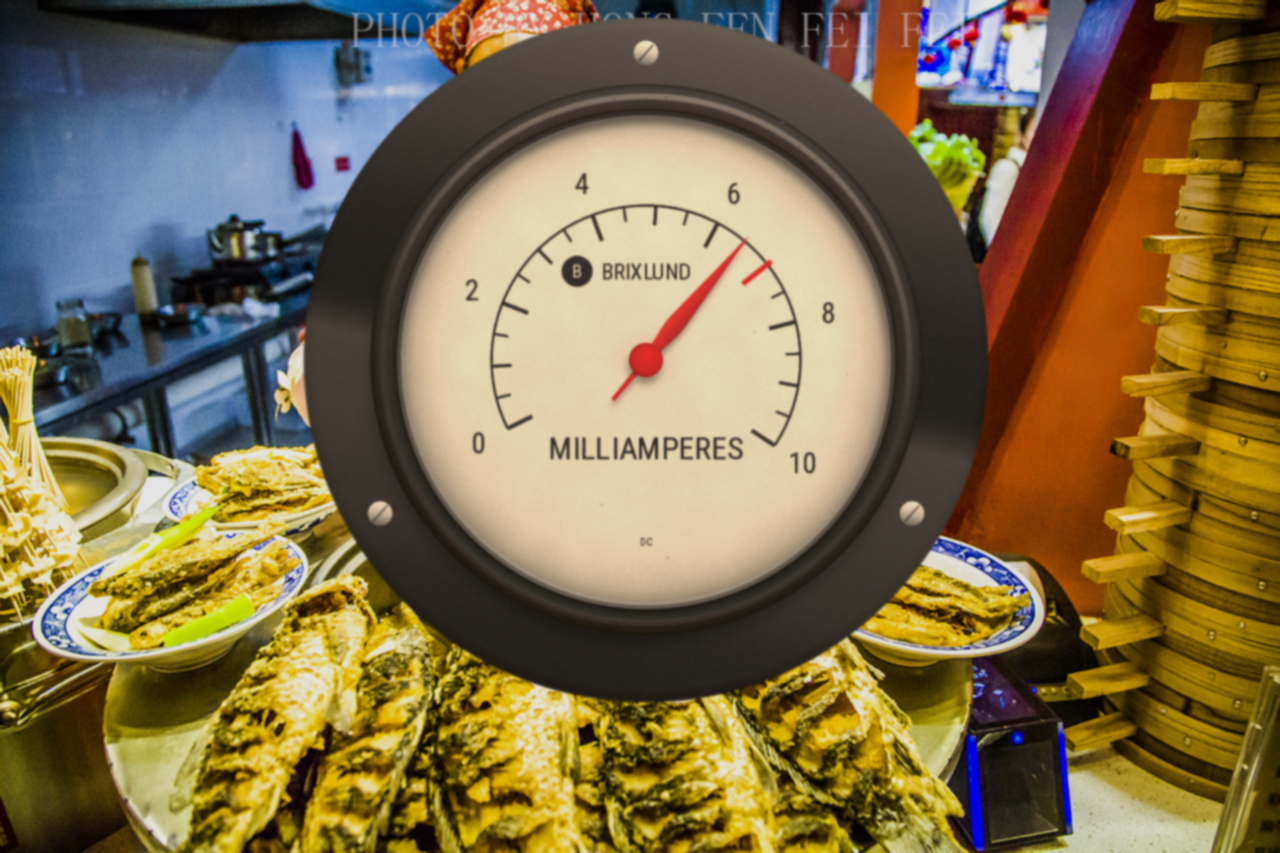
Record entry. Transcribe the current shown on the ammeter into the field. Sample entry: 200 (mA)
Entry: 6.5 (mA)
